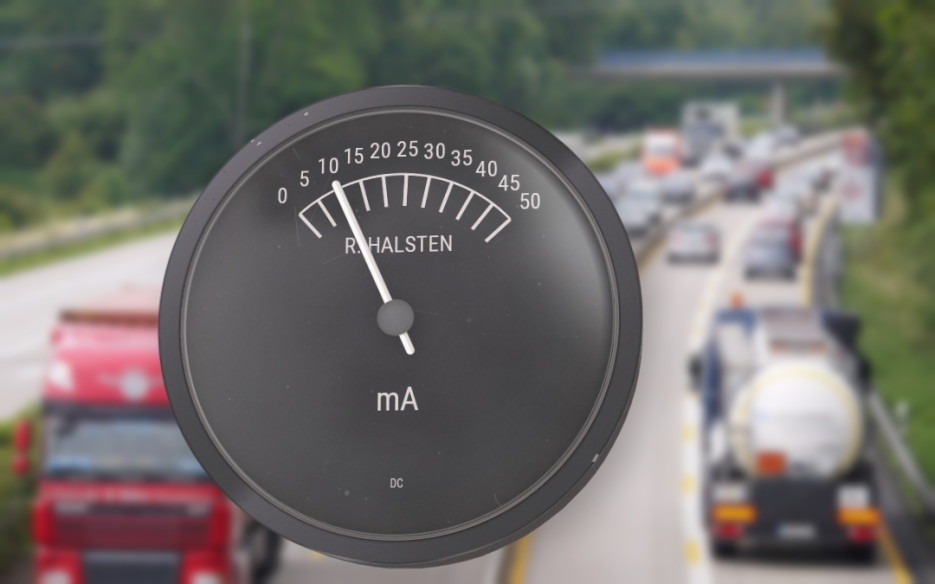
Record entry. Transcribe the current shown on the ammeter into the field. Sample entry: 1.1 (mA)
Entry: 10 (mA)
